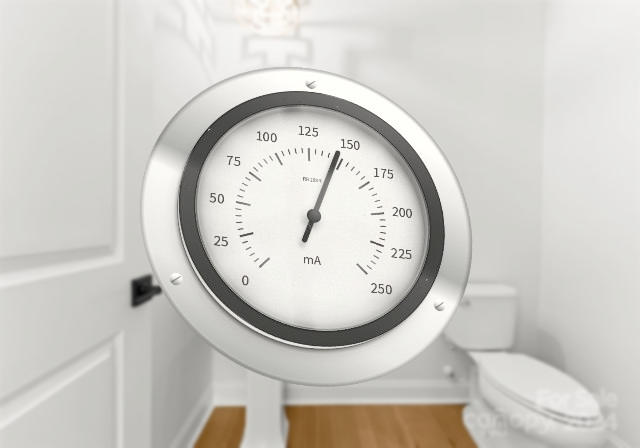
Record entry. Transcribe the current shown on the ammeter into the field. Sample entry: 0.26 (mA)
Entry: 145 (mA)
